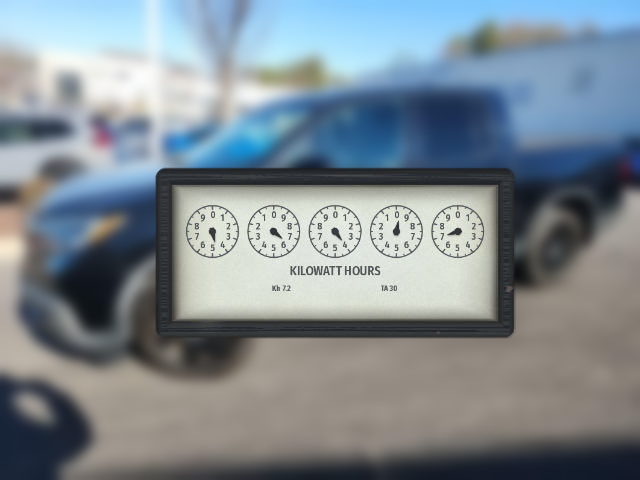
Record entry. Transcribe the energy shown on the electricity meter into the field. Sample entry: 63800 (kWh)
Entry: 46397 (kWh)
